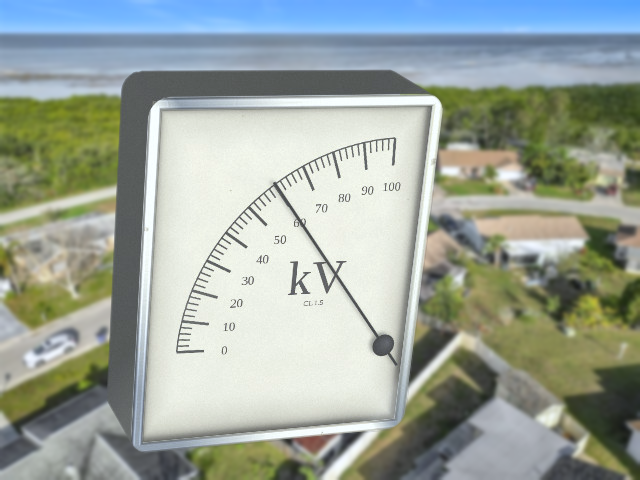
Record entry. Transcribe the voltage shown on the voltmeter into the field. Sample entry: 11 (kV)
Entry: 60 (kV)
